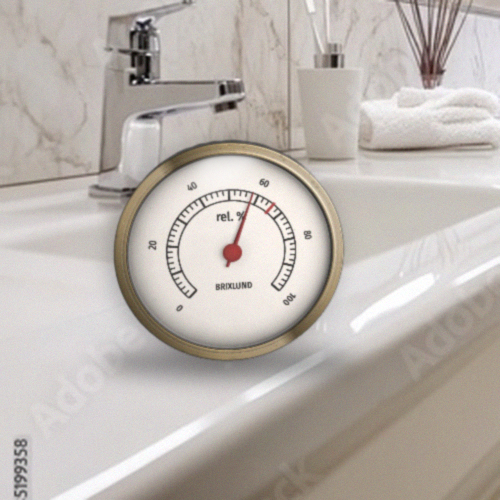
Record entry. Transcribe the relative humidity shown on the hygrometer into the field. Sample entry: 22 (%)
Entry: 58 (%)
